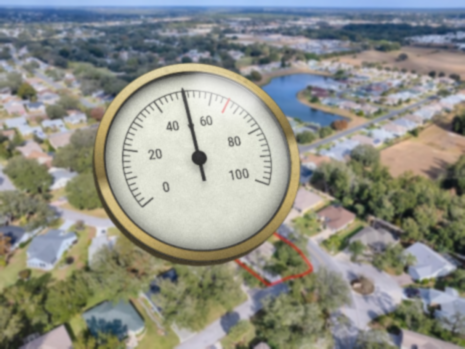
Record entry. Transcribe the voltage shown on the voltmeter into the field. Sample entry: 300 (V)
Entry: 50 (V)
